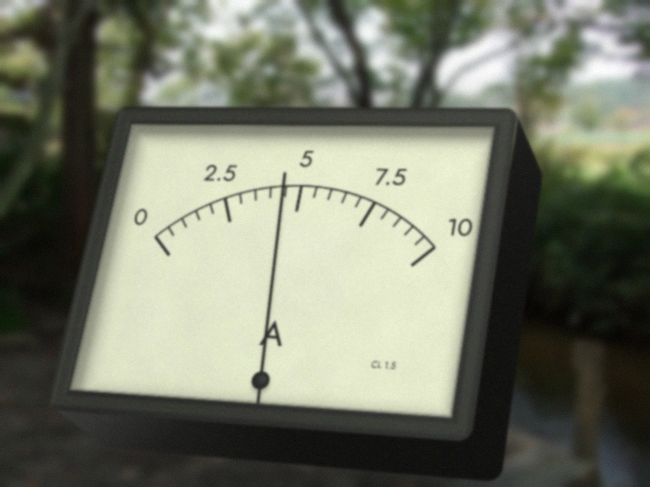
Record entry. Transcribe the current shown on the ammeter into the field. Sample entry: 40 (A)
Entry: 4.5 (A)
